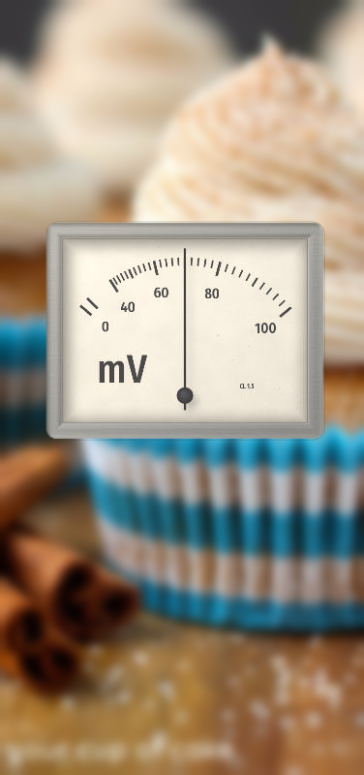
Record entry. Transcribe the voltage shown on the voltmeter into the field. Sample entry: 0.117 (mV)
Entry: 70 (mV)
